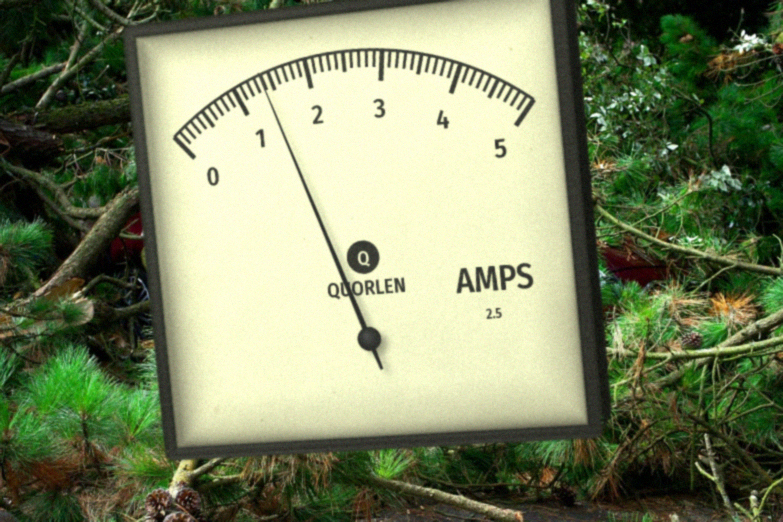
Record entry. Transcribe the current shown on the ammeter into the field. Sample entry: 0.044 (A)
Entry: 1.4 (A)
